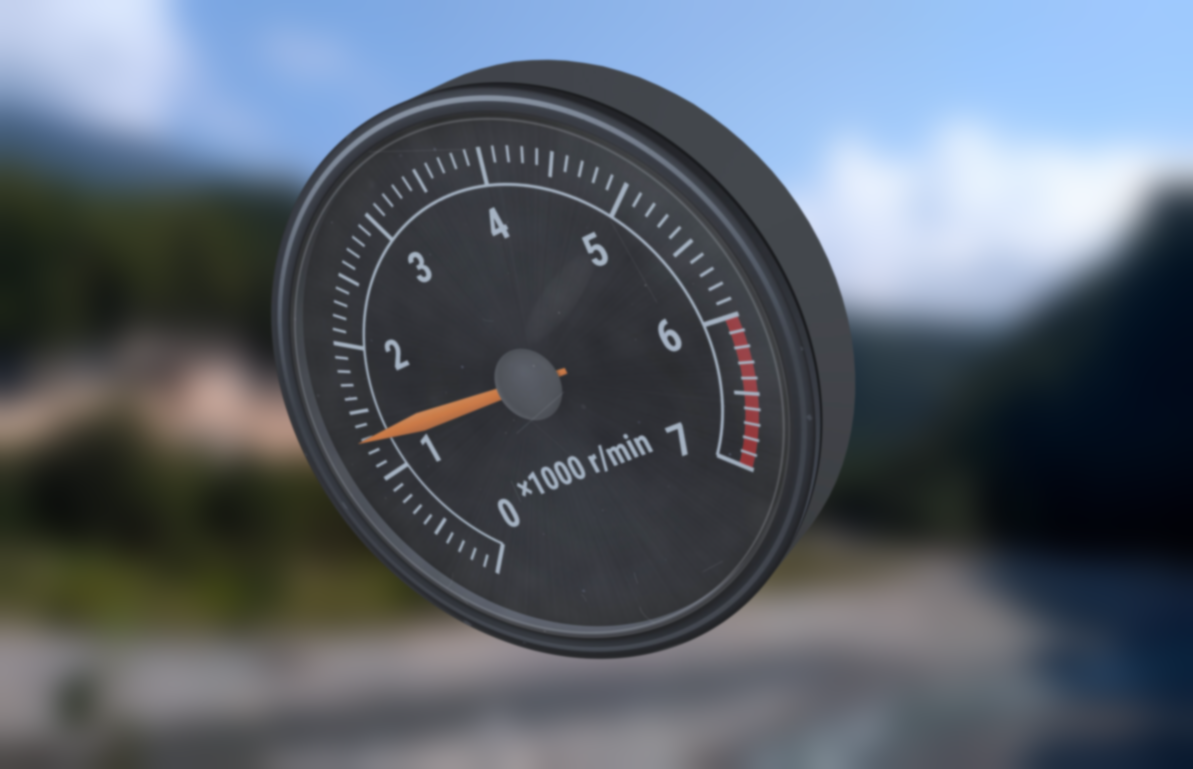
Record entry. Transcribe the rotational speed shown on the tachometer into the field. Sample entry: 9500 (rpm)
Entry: 1300 (rpm)
